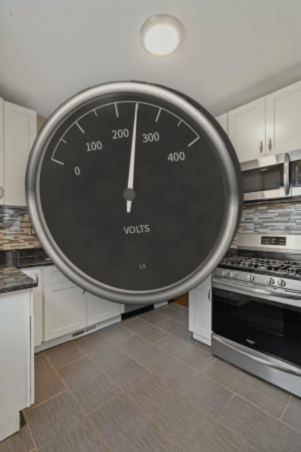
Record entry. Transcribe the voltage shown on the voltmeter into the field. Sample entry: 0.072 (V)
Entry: 250 (V)
